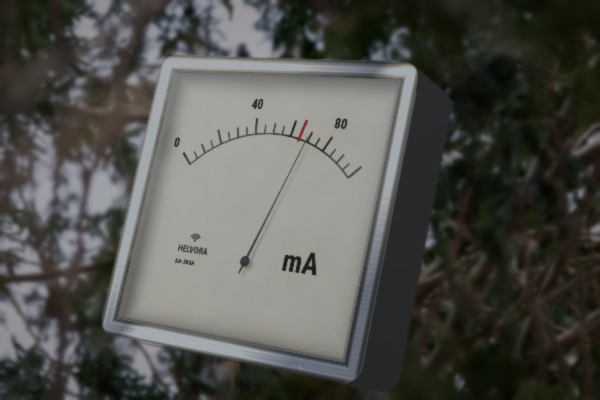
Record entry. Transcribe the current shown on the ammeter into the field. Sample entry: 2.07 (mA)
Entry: 70 (mA)
